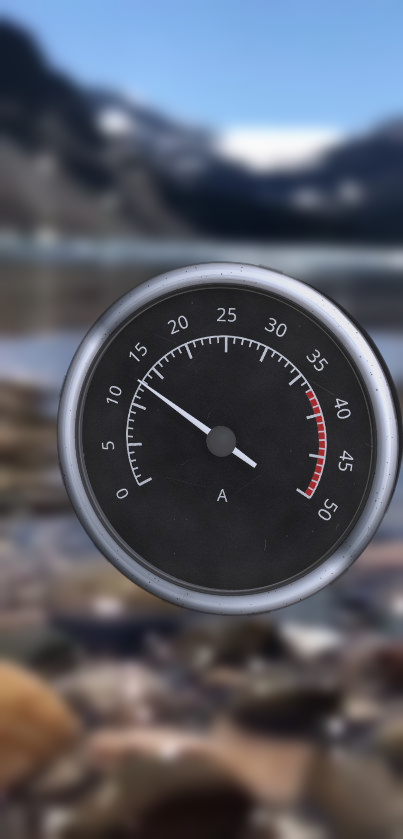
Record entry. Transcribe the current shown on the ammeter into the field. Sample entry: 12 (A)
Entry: 13 (A)
